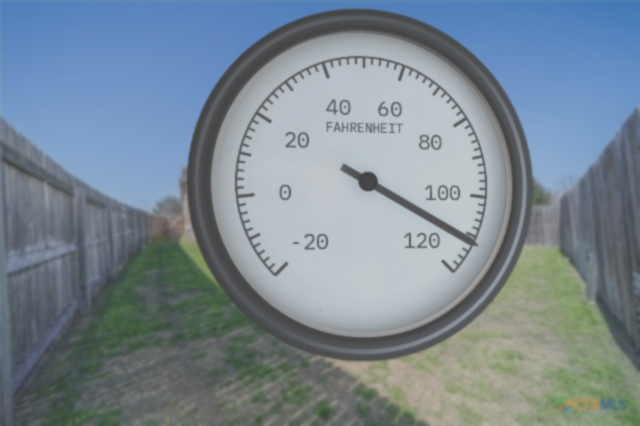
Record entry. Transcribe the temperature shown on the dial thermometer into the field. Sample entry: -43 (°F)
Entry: 112 (°F)
